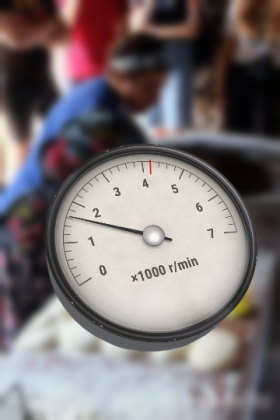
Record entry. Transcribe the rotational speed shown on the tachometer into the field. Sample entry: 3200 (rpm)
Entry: 1600 (rpm)
